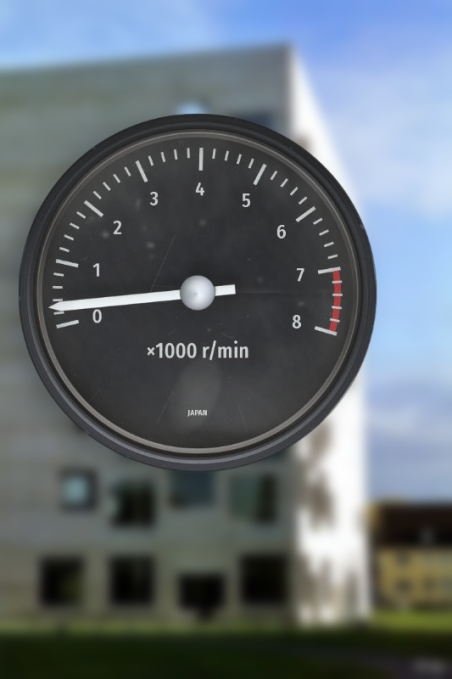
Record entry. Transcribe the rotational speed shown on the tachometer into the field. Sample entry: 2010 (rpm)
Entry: 300 (rpm)
